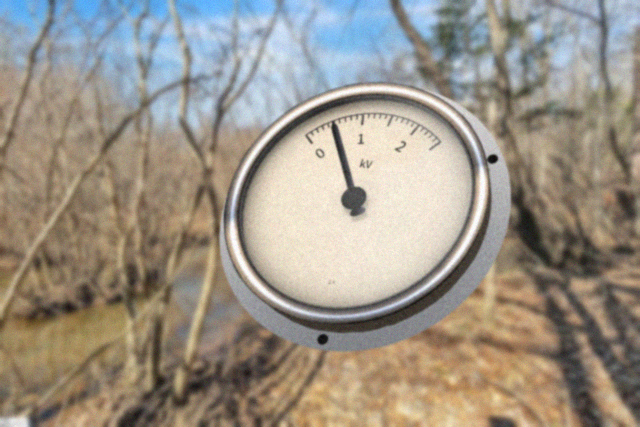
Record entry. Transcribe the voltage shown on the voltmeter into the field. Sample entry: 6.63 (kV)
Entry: 0.5 (kV)
